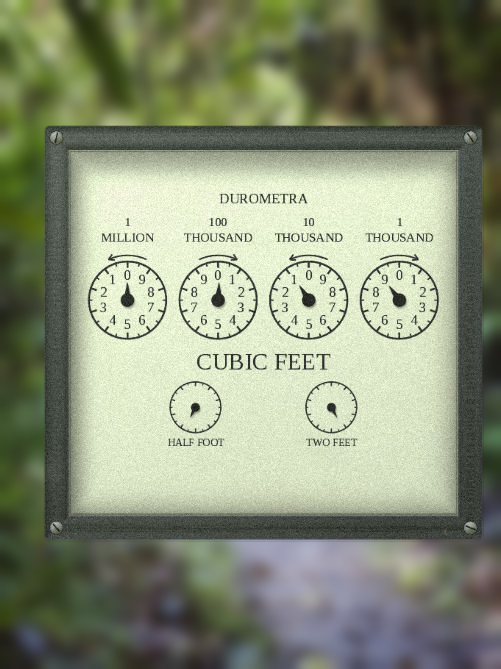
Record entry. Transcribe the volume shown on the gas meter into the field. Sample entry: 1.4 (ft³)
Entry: 900 (ft³)
